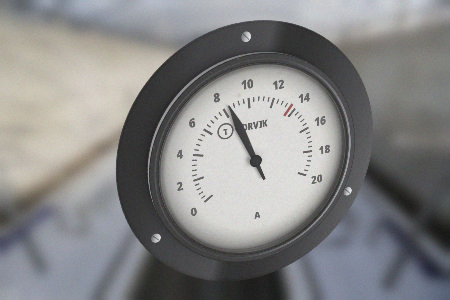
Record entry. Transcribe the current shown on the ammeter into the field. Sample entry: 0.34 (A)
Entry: 8.4 (A)
